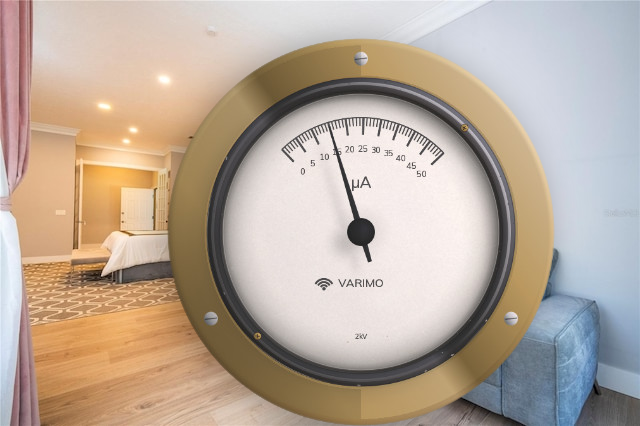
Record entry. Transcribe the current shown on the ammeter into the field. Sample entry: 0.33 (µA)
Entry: 15 (µA)
